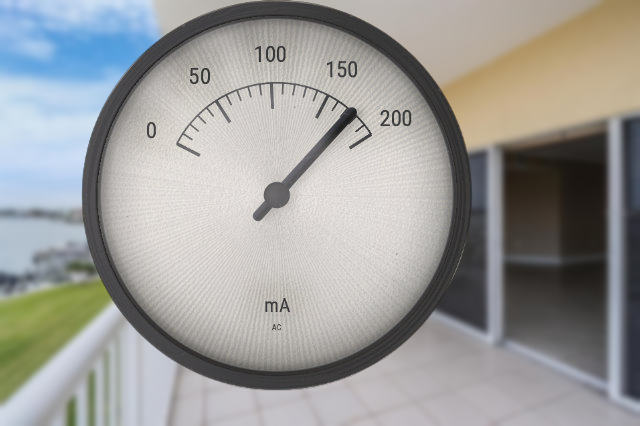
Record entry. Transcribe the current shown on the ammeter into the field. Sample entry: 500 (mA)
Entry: 175 (mA)
